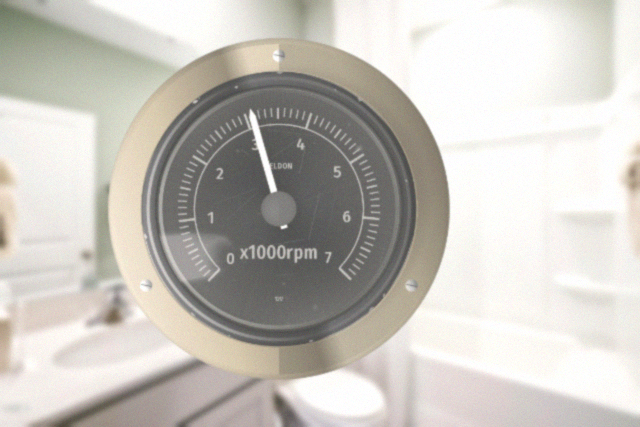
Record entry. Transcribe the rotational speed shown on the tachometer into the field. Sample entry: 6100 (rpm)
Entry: 3100 (rpm)
